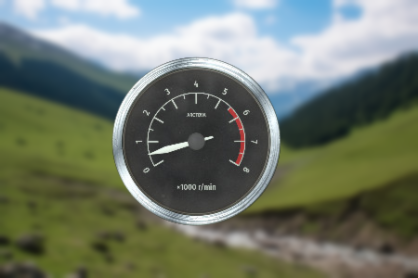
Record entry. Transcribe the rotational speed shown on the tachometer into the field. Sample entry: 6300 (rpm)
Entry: 500 (rpm)
